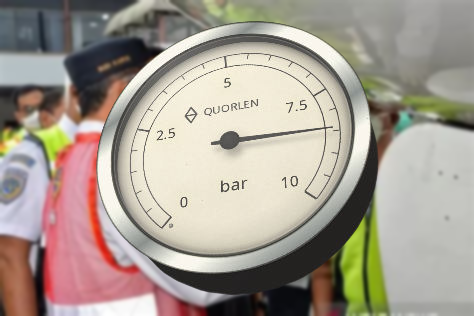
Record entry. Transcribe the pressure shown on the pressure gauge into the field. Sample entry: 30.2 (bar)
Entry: 8.5 (bar)
